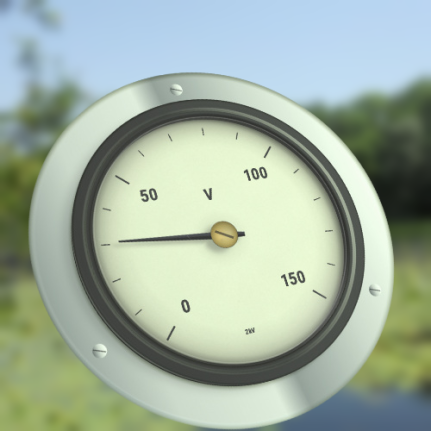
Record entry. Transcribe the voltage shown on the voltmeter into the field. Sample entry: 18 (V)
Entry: 30 (V)
